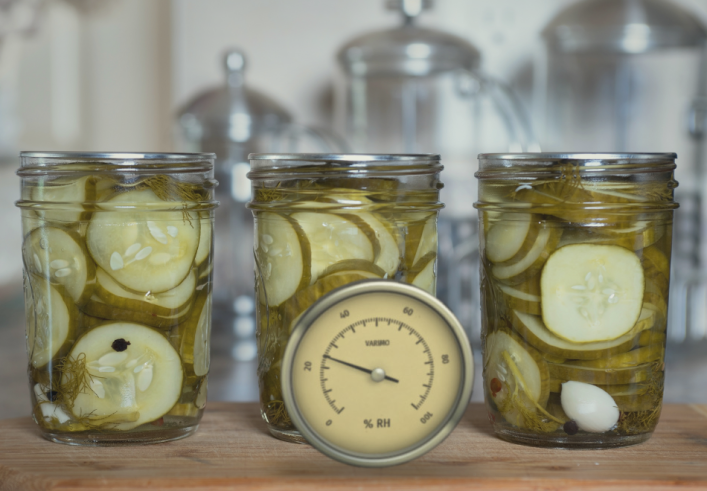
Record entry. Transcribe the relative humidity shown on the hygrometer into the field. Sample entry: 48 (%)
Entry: 25 (%)
